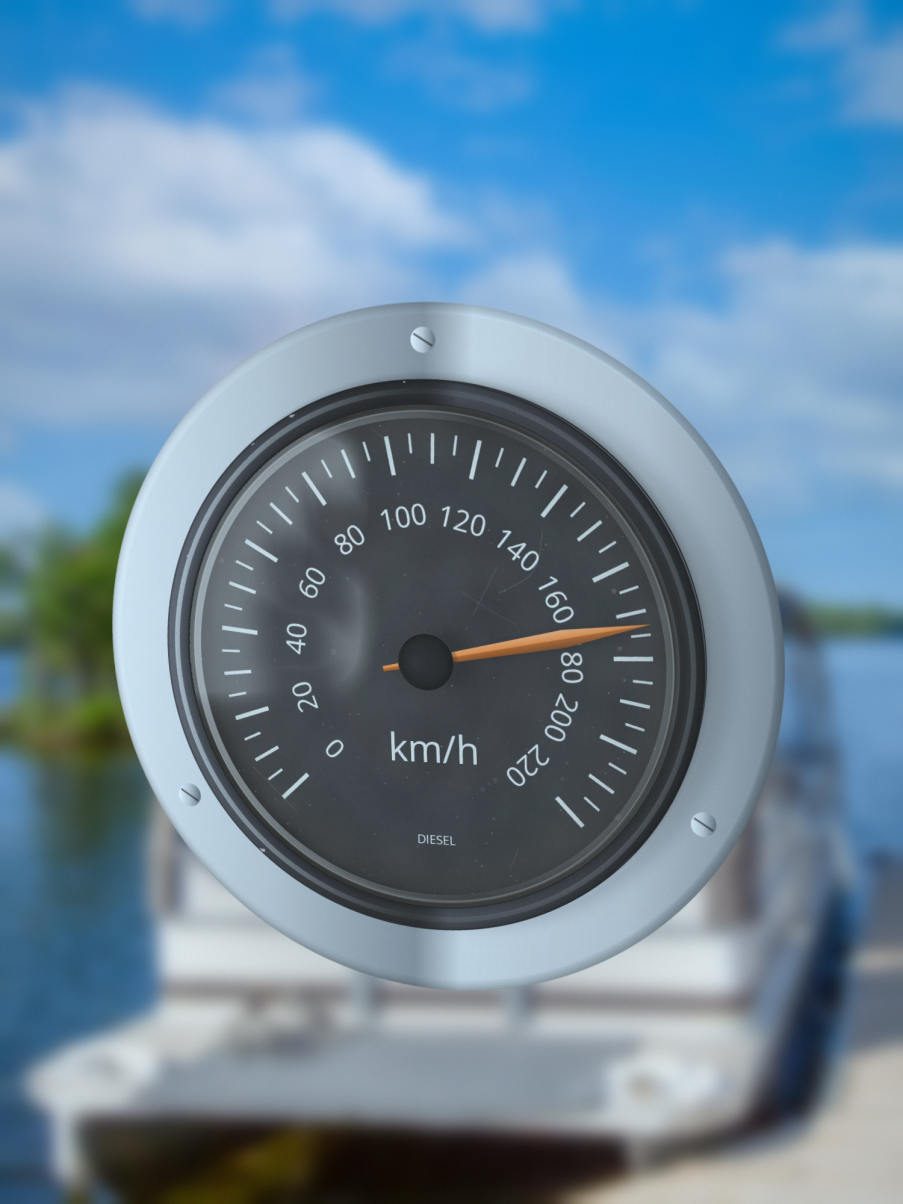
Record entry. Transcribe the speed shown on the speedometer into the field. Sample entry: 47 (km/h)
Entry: 172.5 (km/h)
